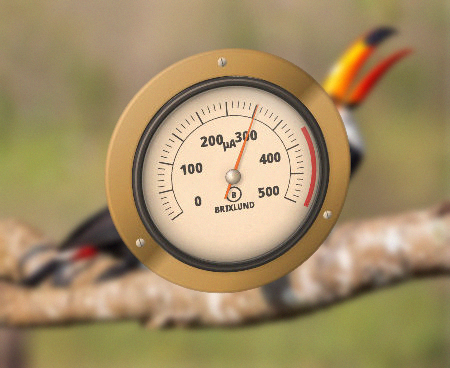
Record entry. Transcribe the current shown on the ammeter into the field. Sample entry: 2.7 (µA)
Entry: 300 (µA)
